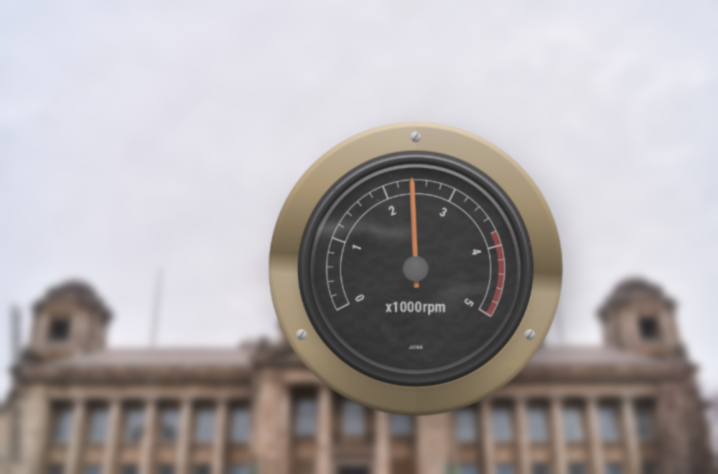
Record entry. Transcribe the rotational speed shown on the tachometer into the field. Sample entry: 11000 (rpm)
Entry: 2400 (rpm)
